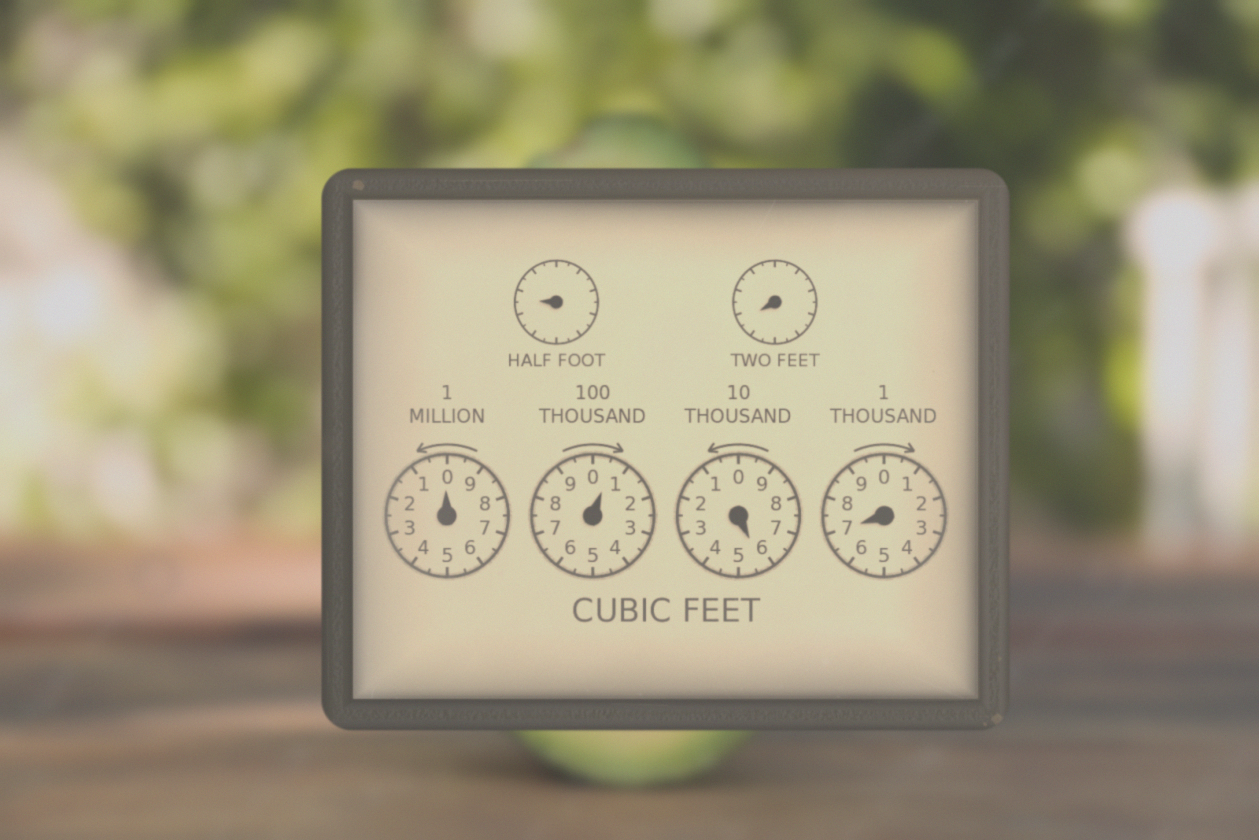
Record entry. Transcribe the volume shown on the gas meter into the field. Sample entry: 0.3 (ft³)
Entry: 5700 (ft³)
